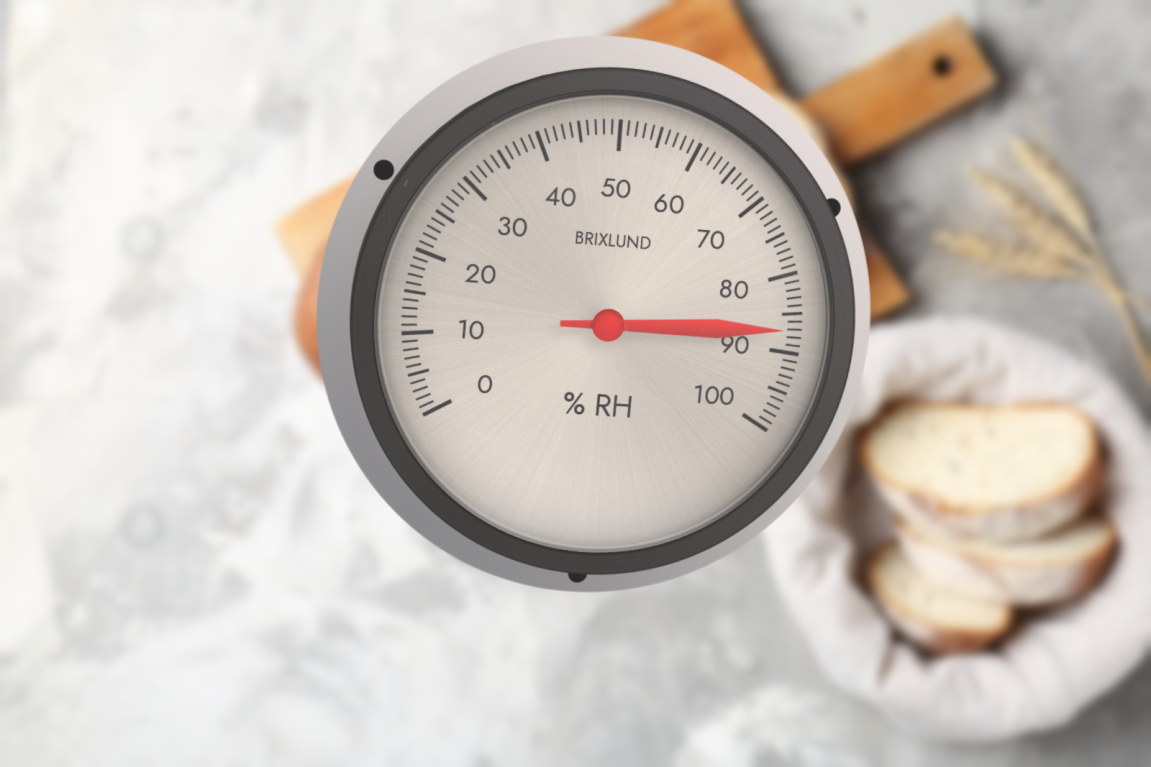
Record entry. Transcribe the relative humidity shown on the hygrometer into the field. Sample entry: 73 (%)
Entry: 87 (%)
